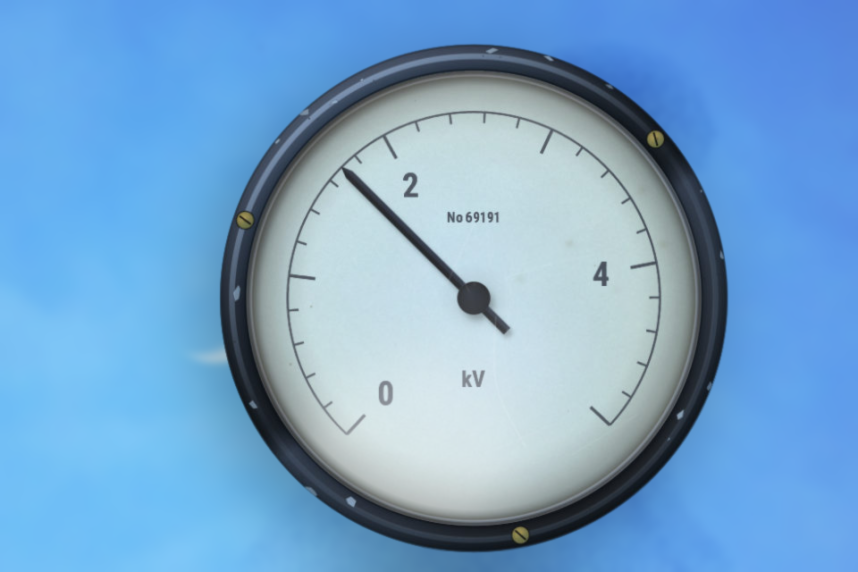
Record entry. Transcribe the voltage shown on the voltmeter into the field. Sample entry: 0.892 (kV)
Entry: 1.7 (kV)
